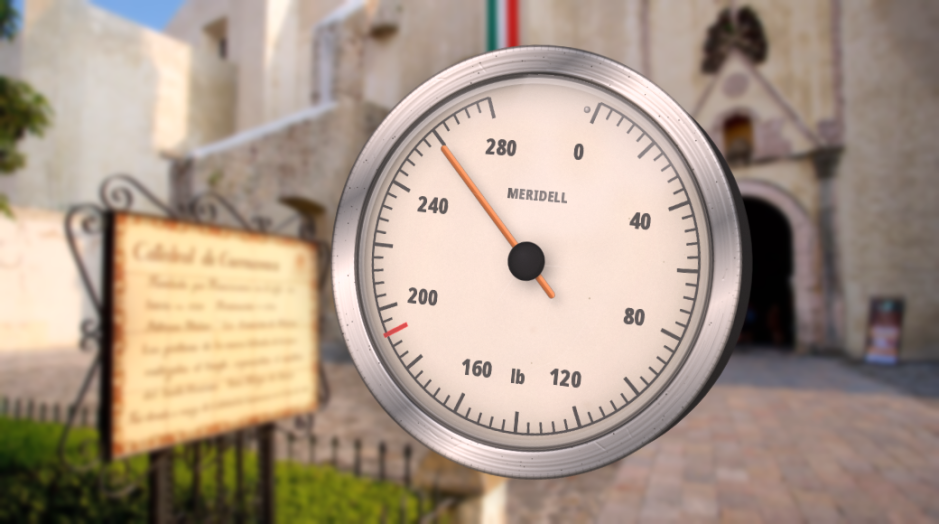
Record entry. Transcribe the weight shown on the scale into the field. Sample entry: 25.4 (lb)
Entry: 260 (lb)
